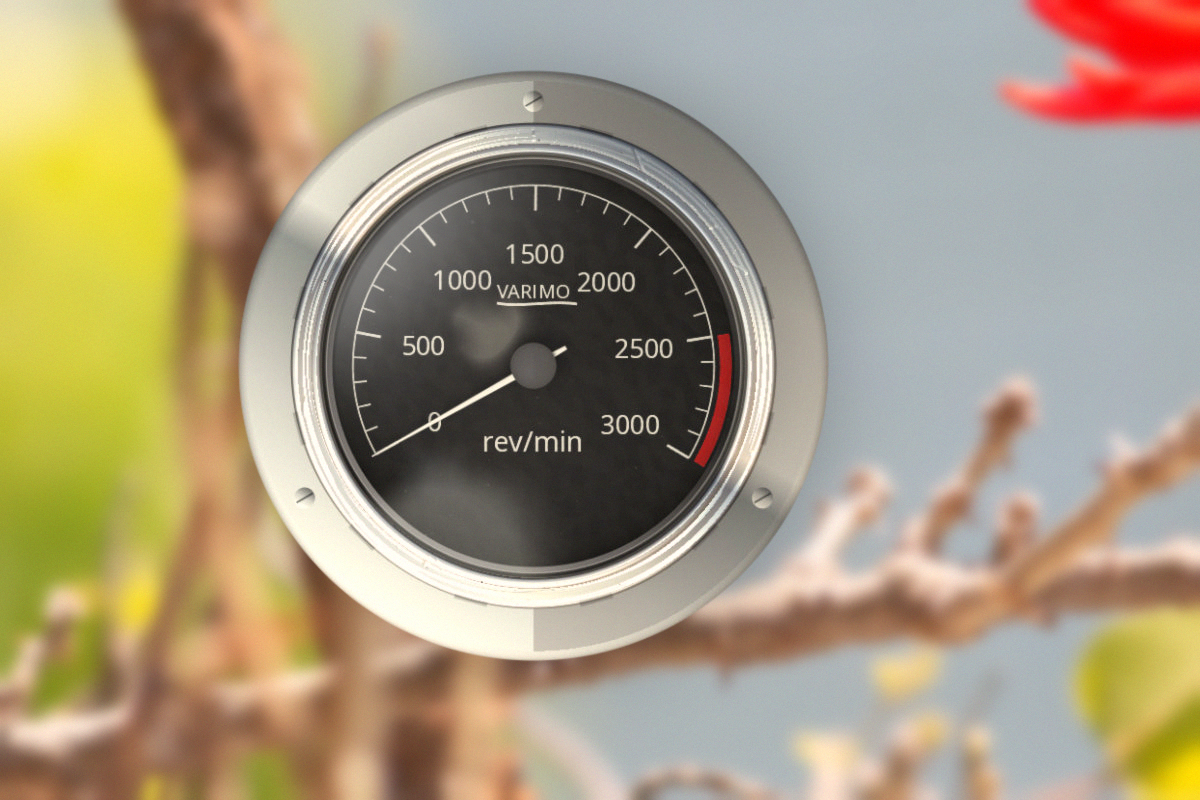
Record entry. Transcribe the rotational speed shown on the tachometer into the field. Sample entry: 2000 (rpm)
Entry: 0 (rpm)
